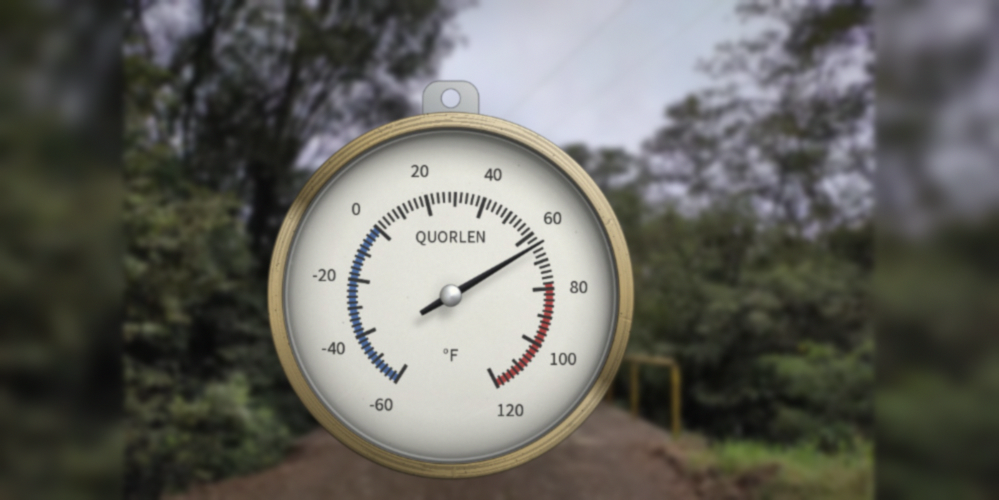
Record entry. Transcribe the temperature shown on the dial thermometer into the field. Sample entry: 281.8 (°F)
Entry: 64 (°F)
